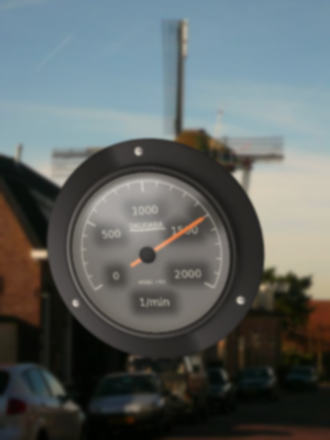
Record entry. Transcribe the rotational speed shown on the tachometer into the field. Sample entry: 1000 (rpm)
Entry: 1500 (rpm)
